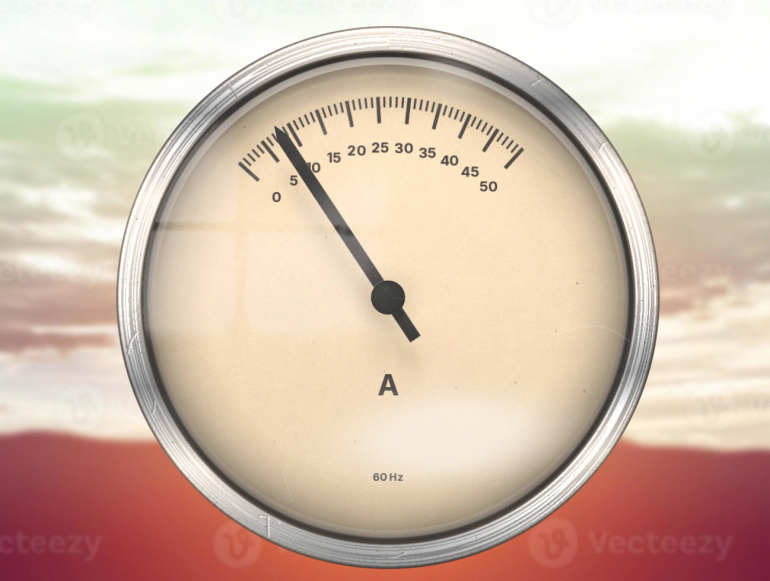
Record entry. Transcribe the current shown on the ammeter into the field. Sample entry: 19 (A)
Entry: 8 (A)
